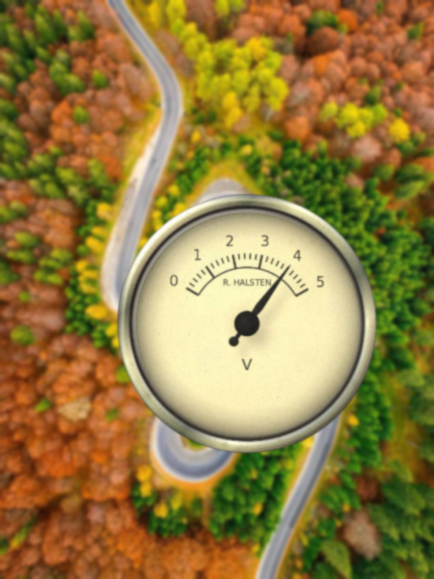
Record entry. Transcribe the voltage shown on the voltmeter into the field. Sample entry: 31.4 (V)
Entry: 4 (V)
